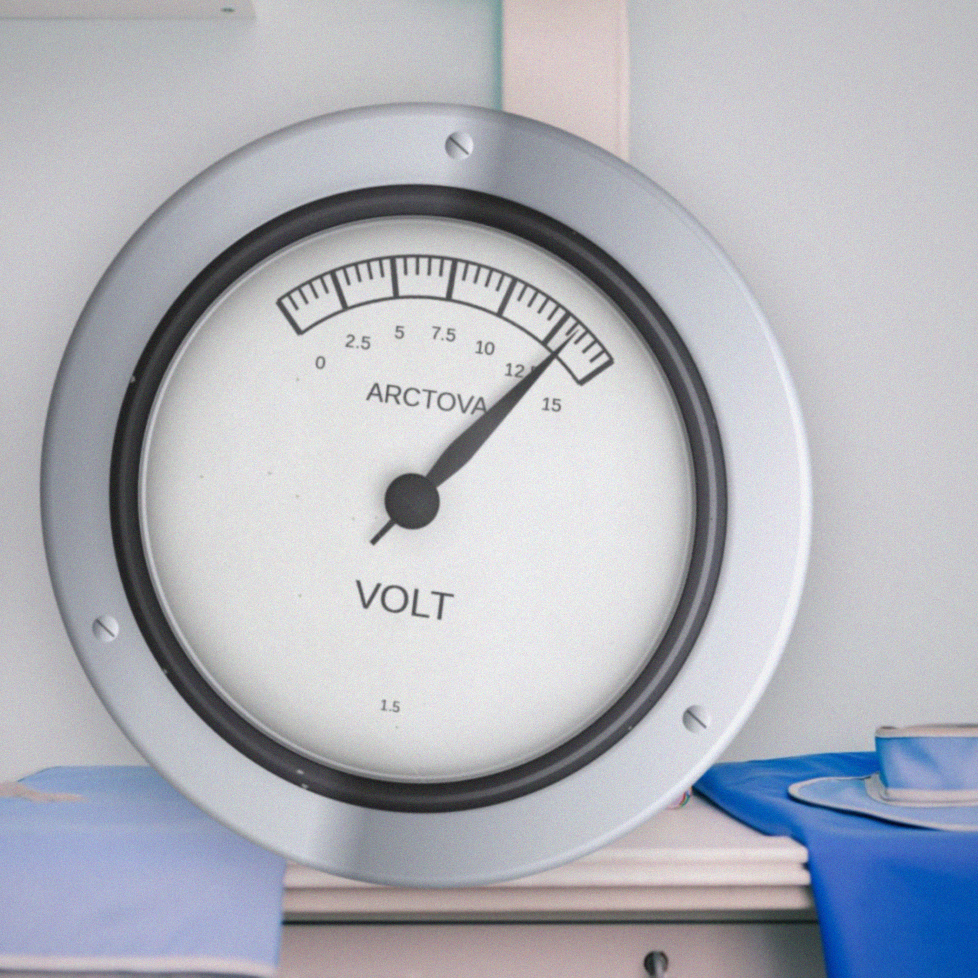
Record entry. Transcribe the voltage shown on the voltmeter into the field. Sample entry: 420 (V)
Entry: 13.25 (V)
